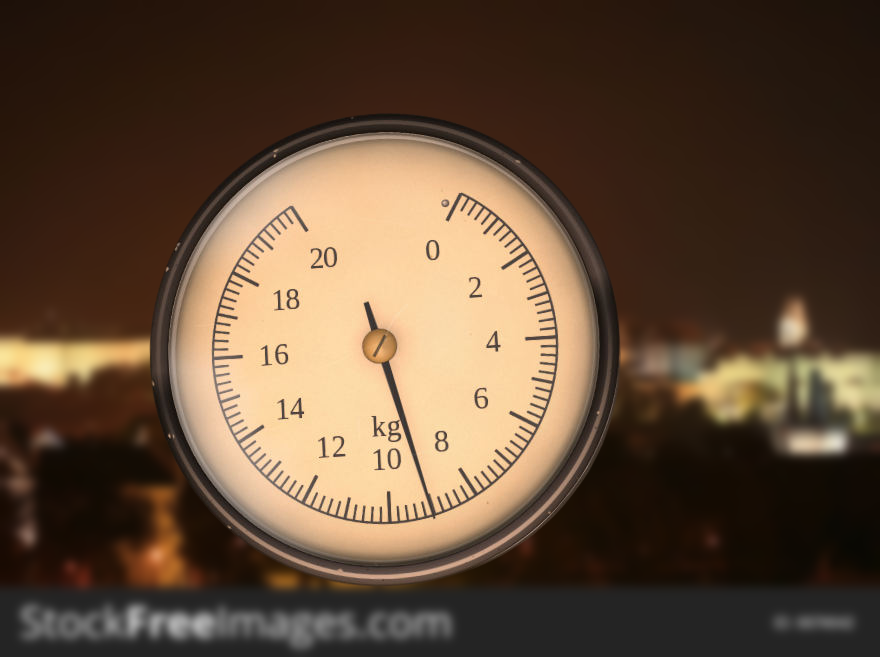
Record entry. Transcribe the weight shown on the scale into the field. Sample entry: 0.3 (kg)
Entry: 9 (kg)
